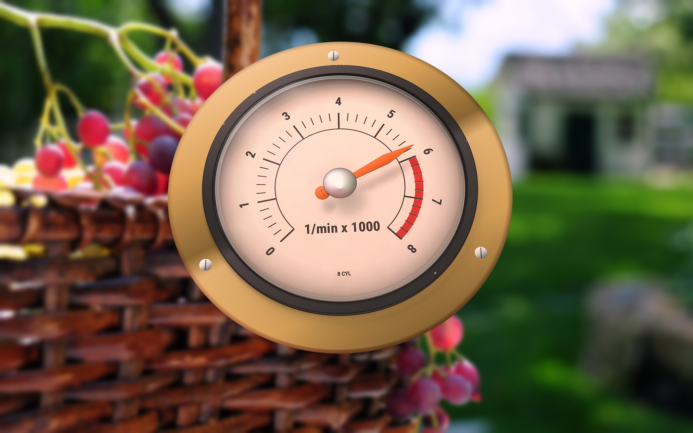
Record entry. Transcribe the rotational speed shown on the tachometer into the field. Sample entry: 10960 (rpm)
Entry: 5800 (rpm)
